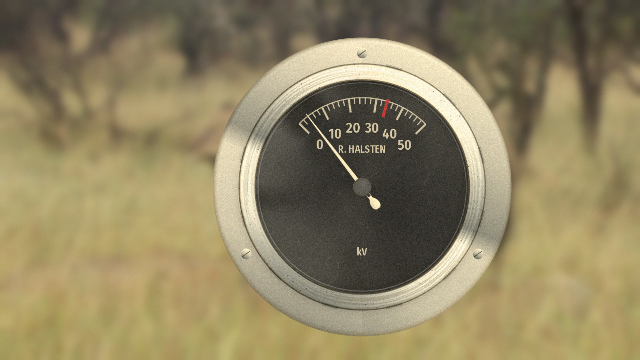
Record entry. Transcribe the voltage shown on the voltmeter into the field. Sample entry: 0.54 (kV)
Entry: 4 (kV)
